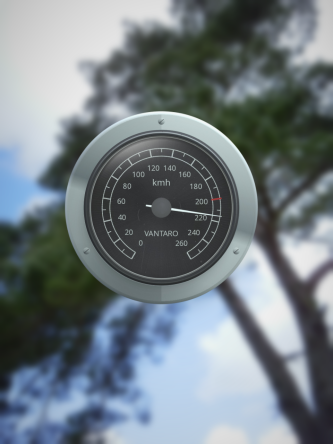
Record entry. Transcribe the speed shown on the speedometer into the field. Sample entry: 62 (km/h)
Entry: 215 (km/h)
